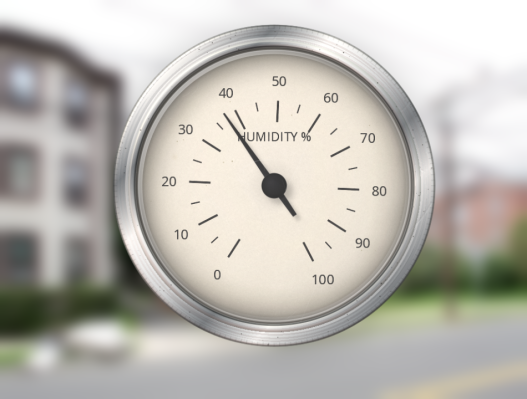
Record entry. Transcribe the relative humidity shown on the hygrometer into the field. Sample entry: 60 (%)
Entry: 37.5 (%)
